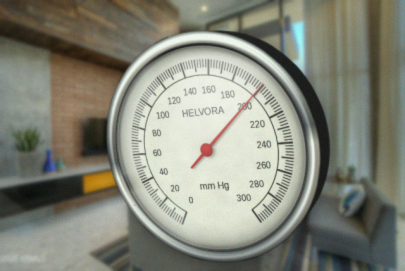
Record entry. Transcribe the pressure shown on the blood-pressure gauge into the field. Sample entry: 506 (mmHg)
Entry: 200 (mmHg)
